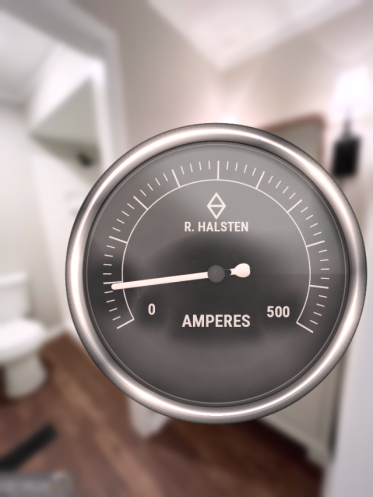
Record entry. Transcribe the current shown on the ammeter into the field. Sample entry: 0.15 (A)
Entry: 45 (A)
